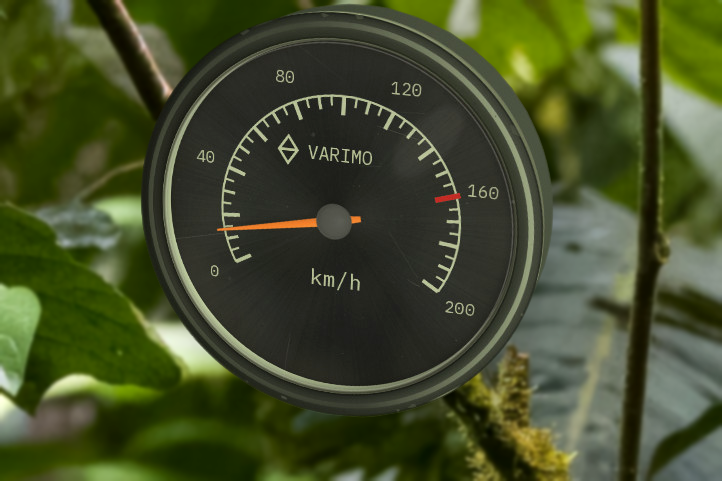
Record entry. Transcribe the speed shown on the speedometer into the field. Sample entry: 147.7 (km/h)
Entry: 15 (km/h)
